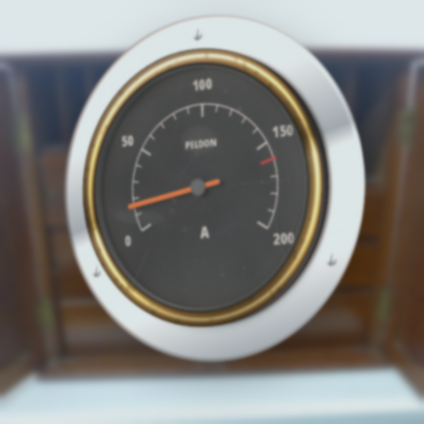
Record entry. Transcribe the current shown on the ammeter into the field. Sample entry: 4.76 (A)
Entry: 15 (A)
